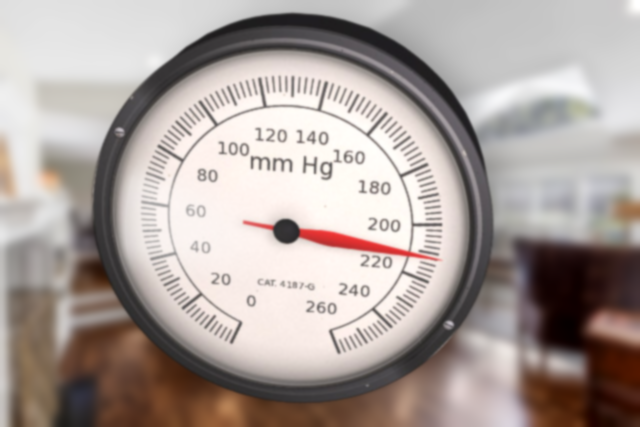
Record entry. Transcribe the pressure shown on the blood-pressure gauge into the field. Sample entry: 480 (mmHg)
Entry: 210 (mmHg)
